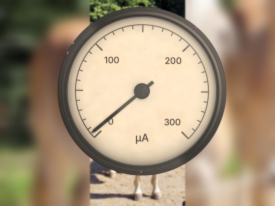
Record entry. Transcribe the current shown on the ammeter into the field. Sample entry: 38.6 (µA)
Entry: 5 (µA)
